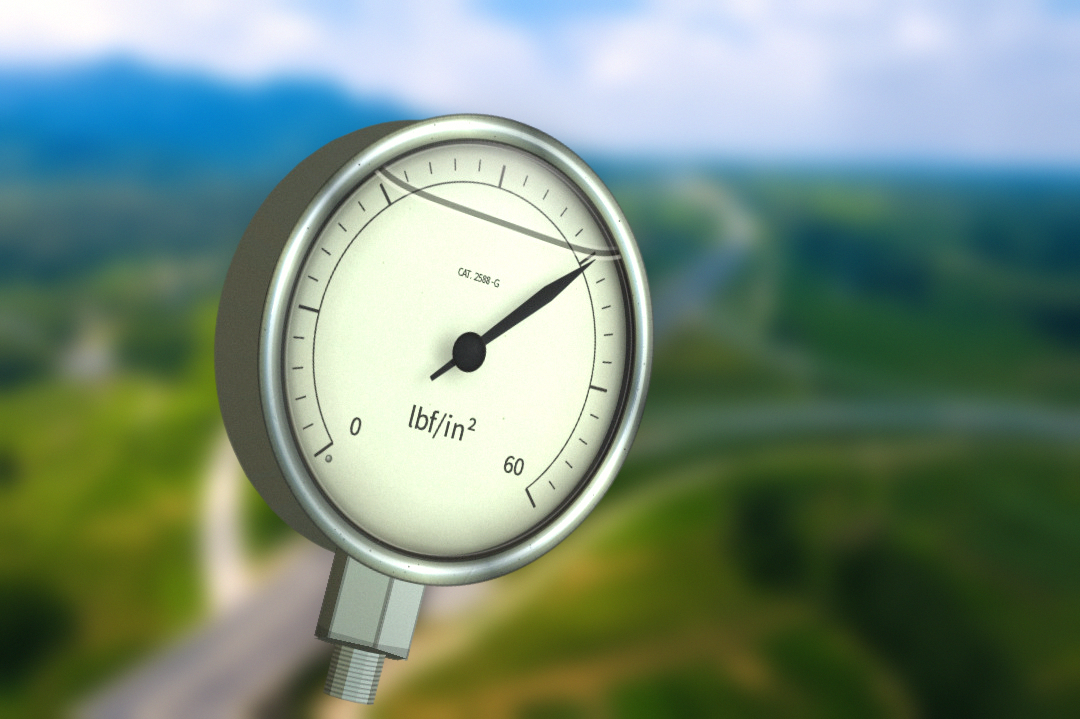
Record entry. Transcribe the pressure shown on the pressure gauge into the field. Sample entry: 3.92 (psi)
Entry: 40 (psi)
